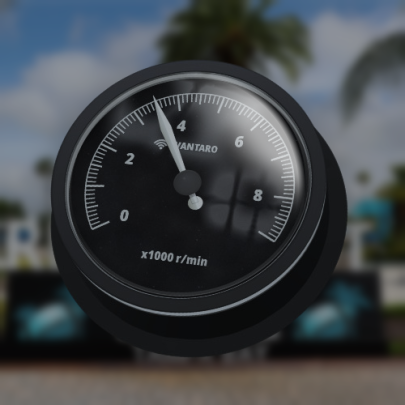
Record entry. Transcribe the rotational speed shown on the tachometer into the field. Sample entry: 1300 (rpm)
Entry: 3500 (rpm)
